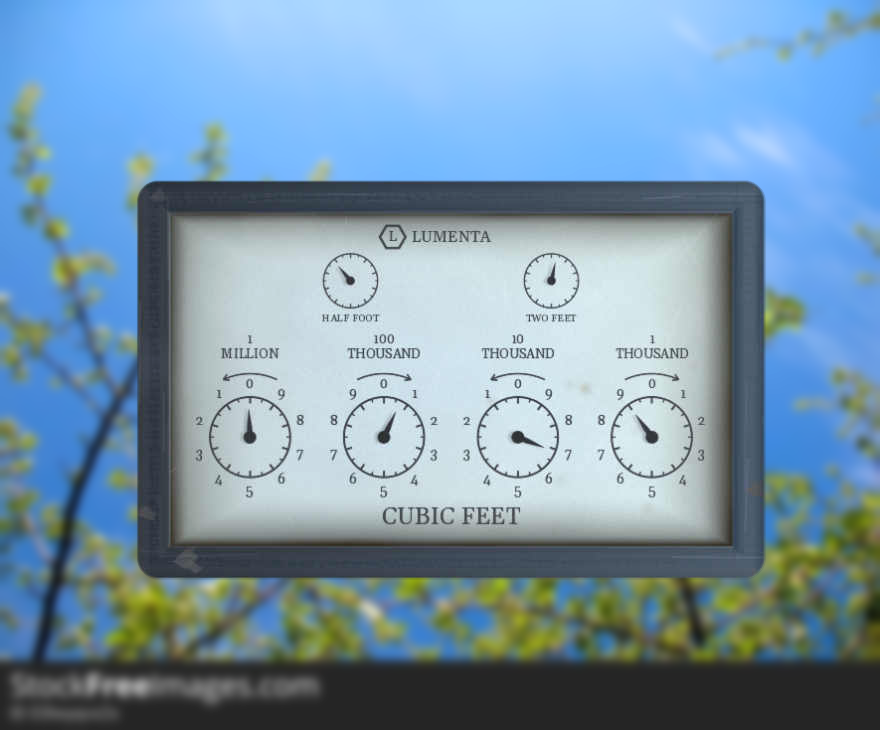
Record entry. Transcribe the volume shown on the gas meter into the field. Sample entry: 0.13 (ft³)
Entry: 6900 (ft³)
